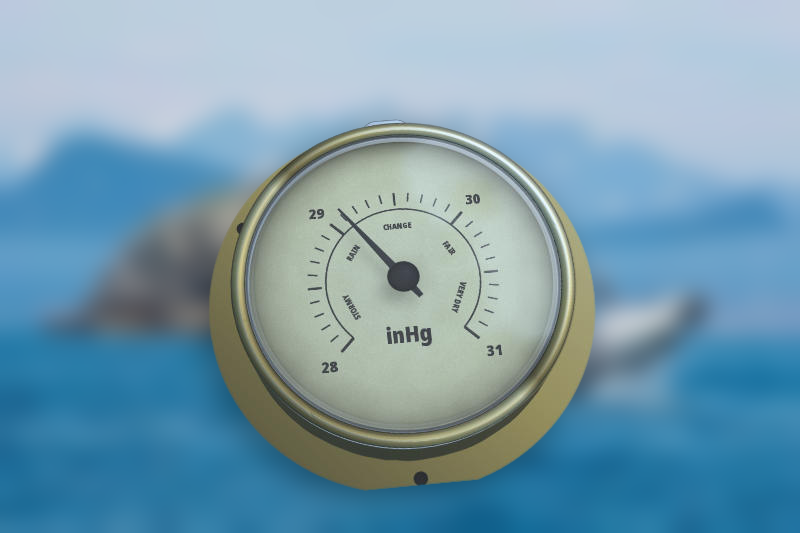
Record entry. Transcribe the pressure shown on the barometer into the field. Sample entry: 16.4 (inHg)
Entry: 29.1 (inHg)
